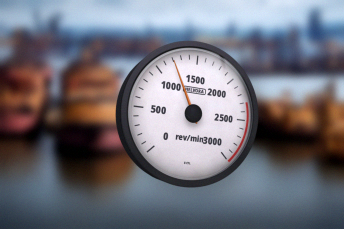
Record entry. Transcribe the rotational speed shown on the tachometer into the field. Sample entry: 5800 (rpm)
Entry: 1200 (rpm)
